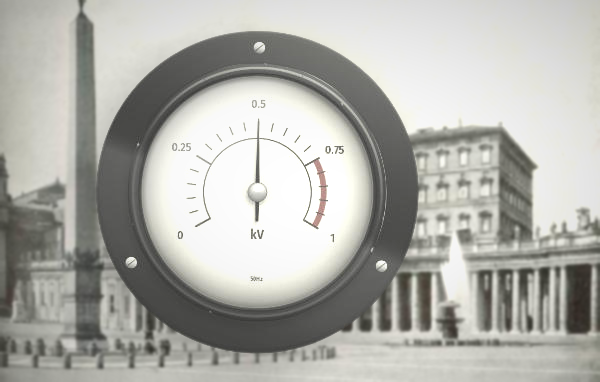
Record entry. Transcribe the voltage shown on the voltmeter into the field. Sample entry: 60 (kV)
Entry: 0.5 (kV)
